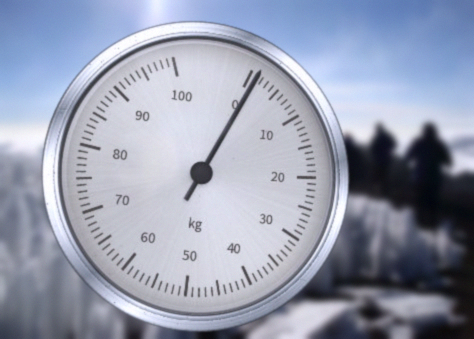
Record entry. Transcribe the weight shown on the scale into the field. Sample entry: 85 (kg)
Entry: 1 (kg)
